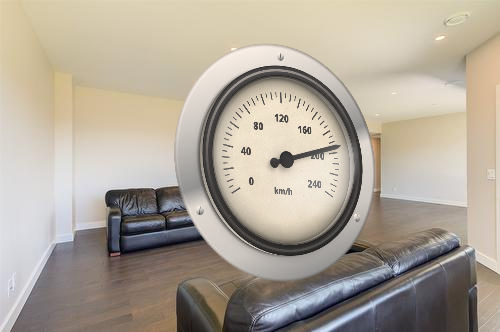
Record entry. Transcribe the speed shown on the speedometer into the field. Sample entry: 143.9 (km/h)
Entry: 195 (km/h)
